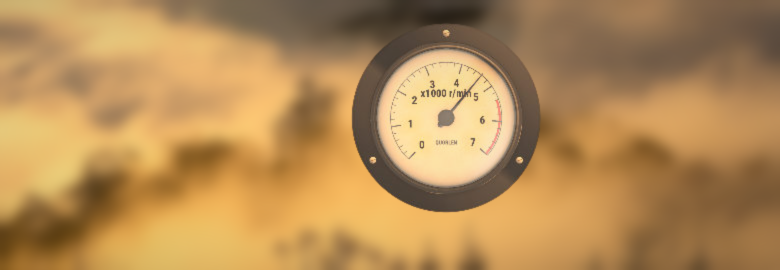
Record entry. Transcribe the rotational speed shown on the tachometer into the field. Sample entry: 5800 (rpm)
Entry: 4600 (rpm)
